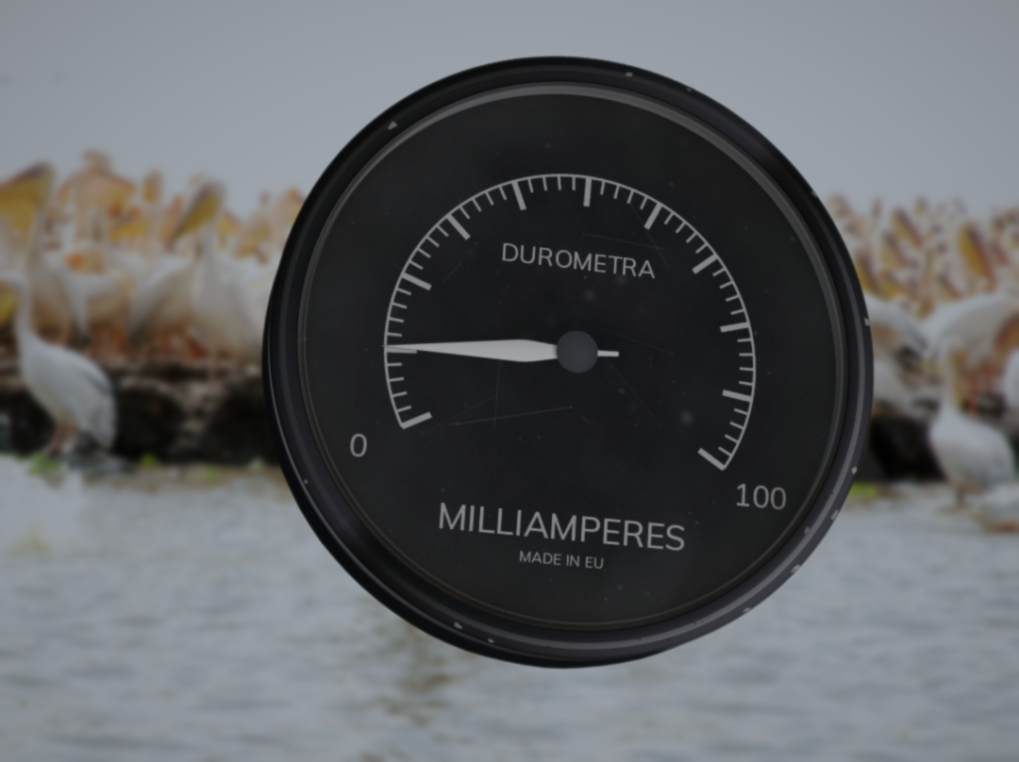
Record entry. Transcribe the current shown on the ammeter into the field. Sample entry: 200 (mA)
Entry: 10 (mA)
